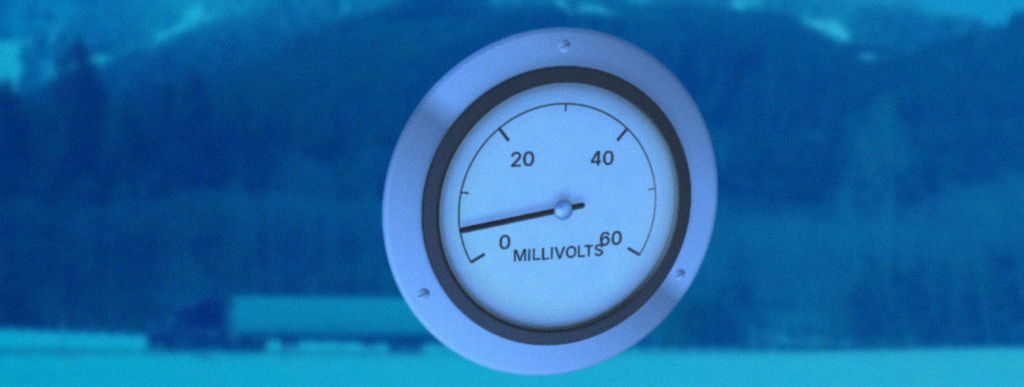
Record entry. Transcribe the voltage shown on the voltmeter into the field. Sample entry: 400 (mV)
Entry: 5 (mV)
